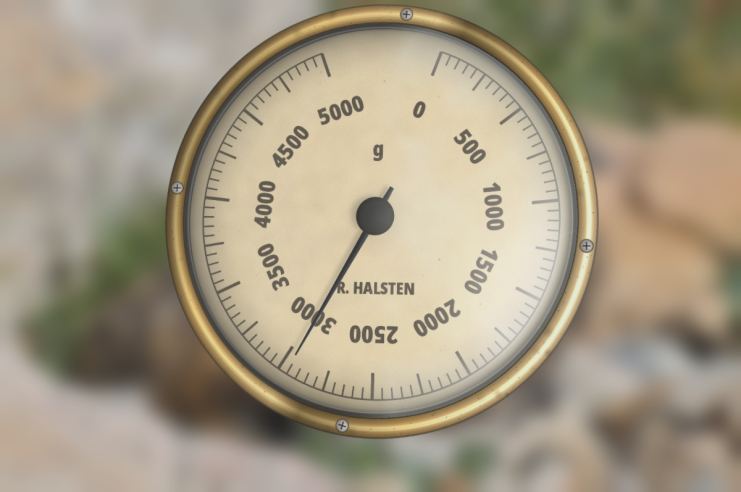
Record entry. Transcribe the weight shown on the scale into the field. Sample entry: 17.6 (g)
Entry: 2950 (g)
